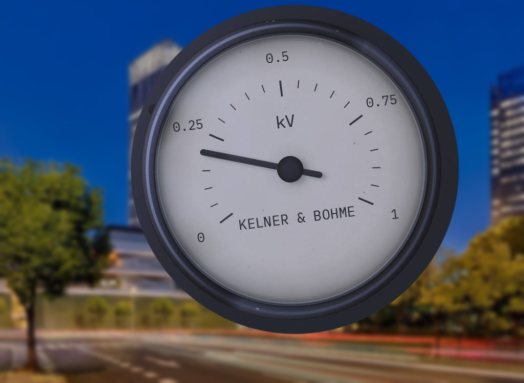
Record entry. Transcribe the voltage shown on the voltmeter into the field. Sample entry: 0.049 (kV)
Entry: 0.2 (kV)
